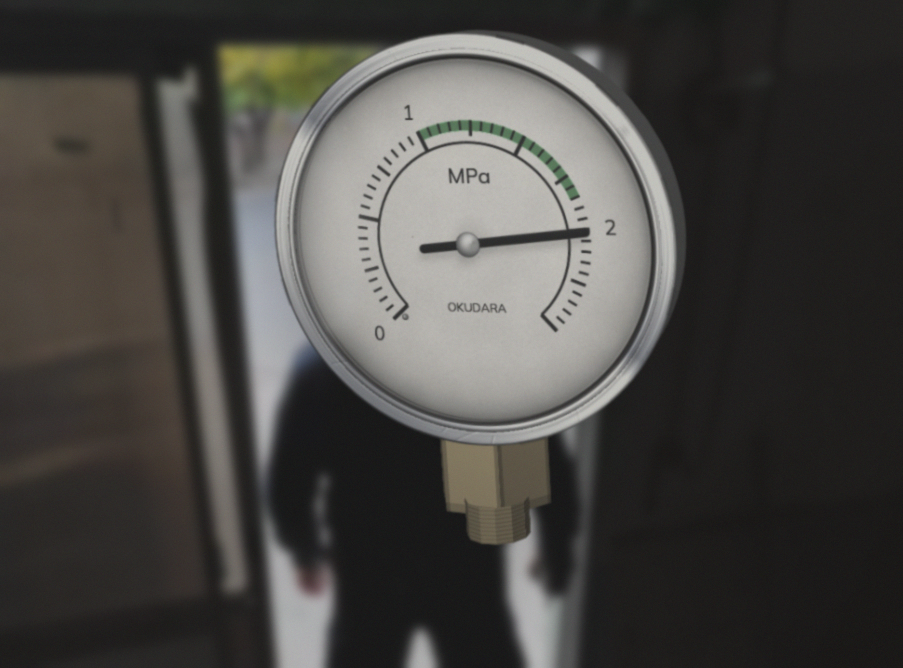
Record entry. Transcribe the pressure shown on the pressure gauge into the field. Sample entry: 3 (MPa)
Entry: 2 (MPa)
